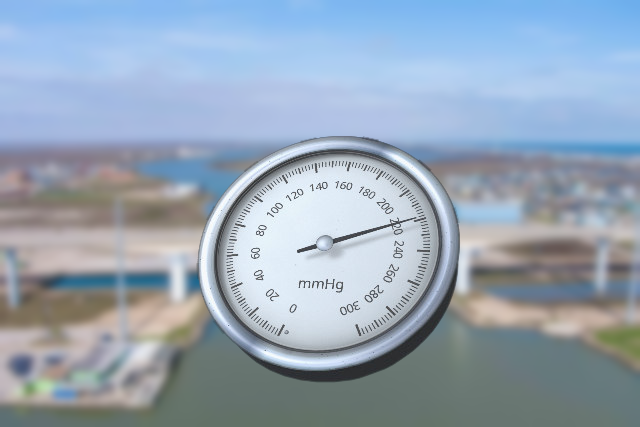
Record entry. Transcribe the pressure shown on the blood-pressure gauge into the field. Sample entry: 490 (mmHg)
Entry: 220 (mmHg)
